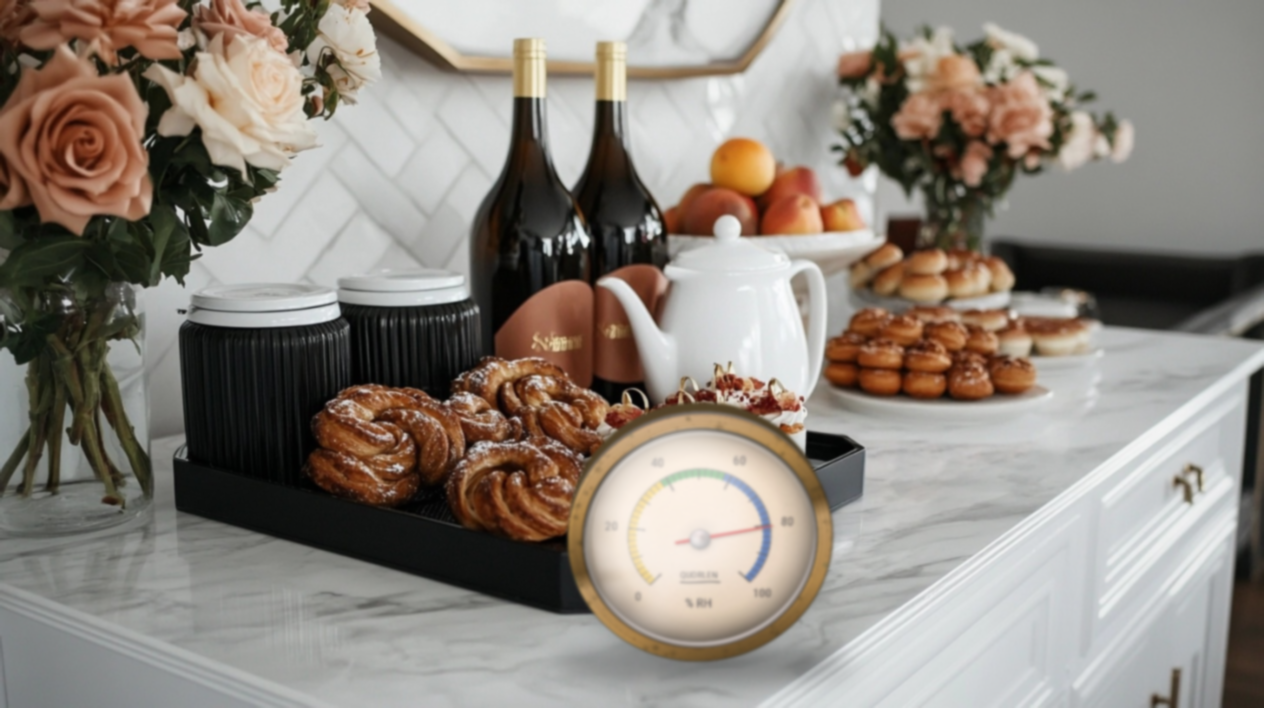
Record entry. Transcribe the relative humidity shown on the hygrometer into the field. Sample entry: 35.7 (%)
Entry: 80 (%)
